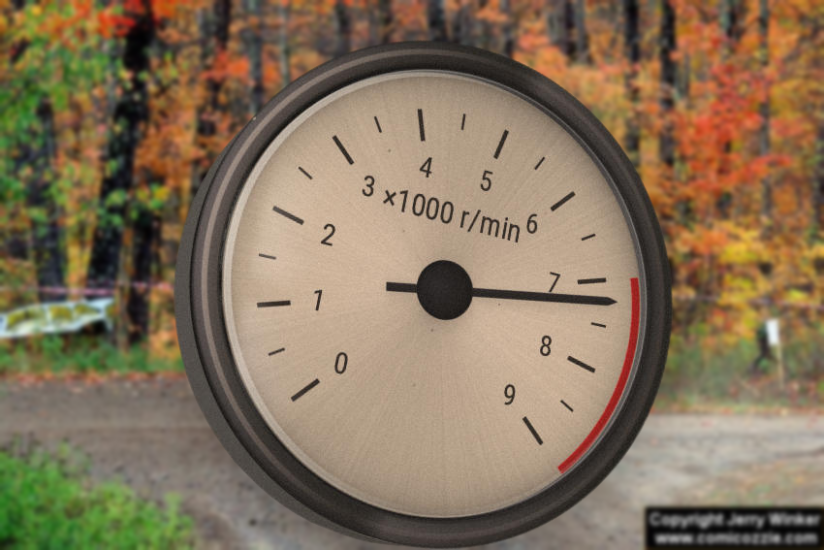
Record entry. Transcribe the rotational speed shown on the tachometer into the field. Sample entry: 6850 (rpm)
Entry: 7250 (rpm)
